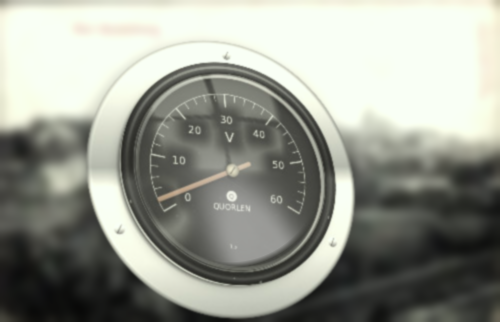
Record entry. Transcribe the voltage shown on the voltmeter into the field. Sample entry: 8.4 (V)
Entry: 2 (V)
